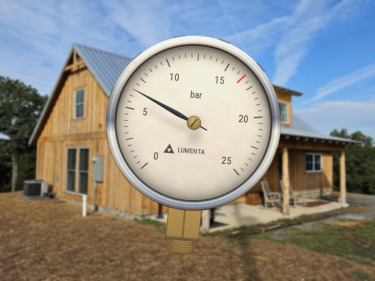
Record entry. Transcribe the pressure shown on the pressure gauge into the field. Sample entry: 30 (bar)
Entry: 6.5 (bar)
